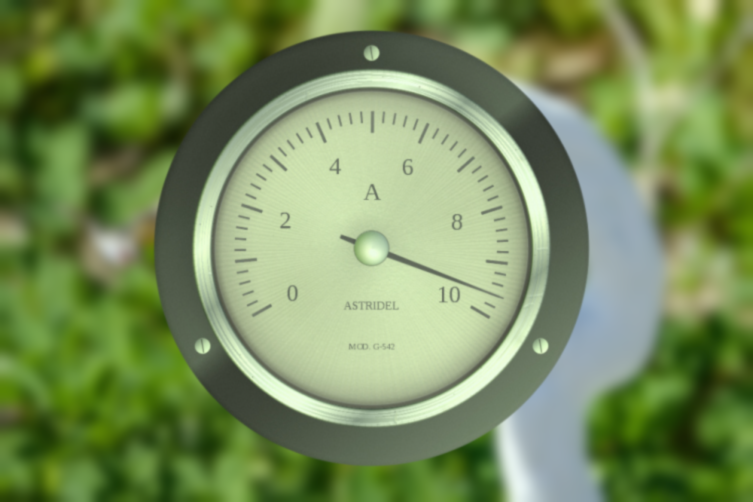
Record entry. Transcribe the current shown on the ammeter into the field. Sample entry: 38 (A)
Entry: 9.6 (A)
